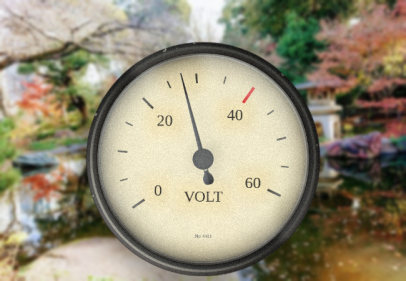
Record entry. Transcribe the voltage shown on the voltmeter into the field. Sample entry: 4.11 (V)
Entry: 27.5 (V)
